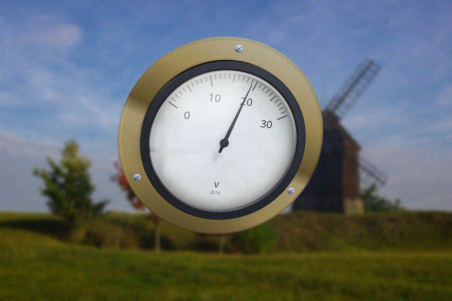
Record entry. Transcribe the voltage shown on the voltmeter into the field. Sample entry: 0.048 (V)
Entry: 19 (V)
